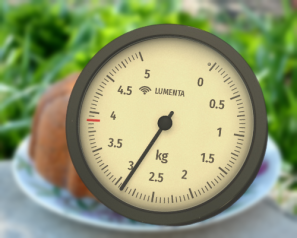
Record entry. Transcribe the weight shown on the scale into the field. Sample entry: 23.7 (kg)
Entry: 2.9 (kg)
